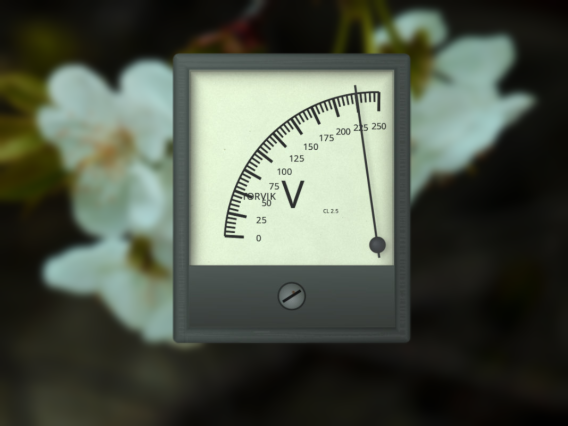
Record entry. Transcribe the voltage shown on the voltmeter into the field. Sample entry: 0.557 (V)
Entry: 225 (V)
